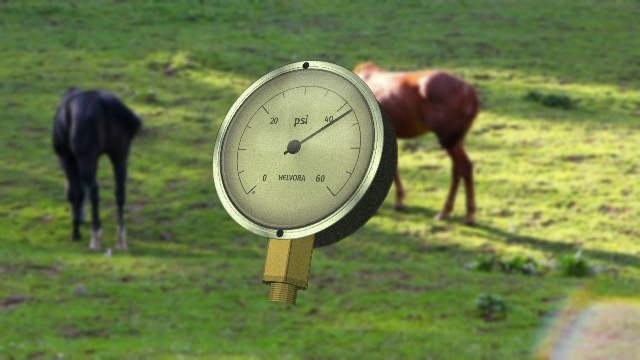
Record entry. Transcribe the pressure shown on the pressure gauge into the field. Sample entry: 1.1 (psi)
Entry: 42.5 (psi)
